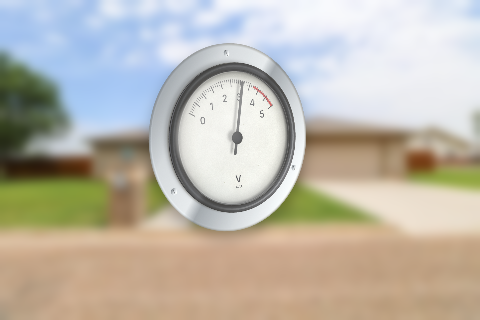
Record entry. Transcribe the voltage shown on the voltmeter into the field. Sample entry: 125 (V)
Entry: 3 (V)
